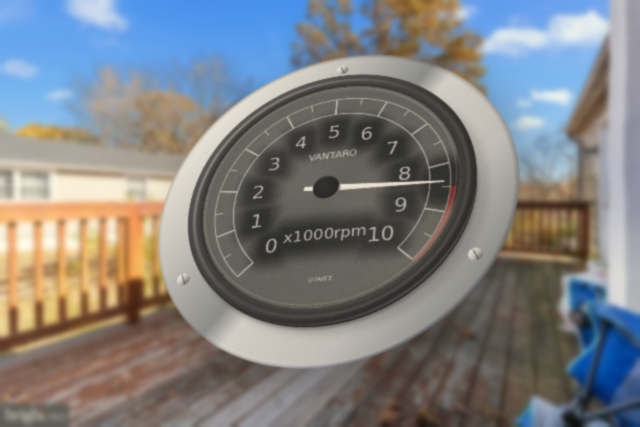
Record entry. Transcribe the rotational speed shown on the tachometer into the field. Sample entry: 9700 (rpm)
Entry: 8500 (rpm)
